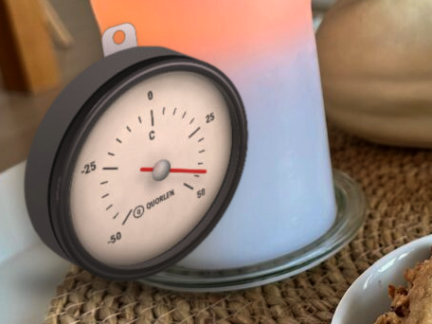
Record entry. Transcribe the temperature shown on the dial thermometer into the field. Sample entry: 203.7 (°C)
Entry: 42.5 (°C)
